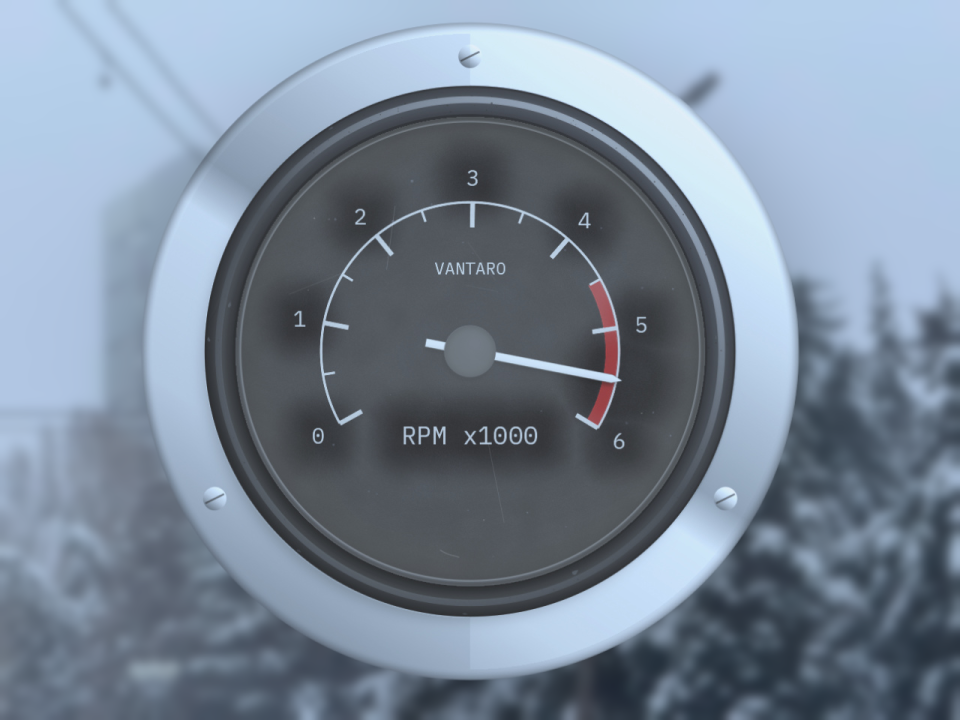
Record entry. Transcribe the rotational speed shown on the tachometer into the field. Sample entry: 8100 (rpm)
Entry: 5500 (rpm)
